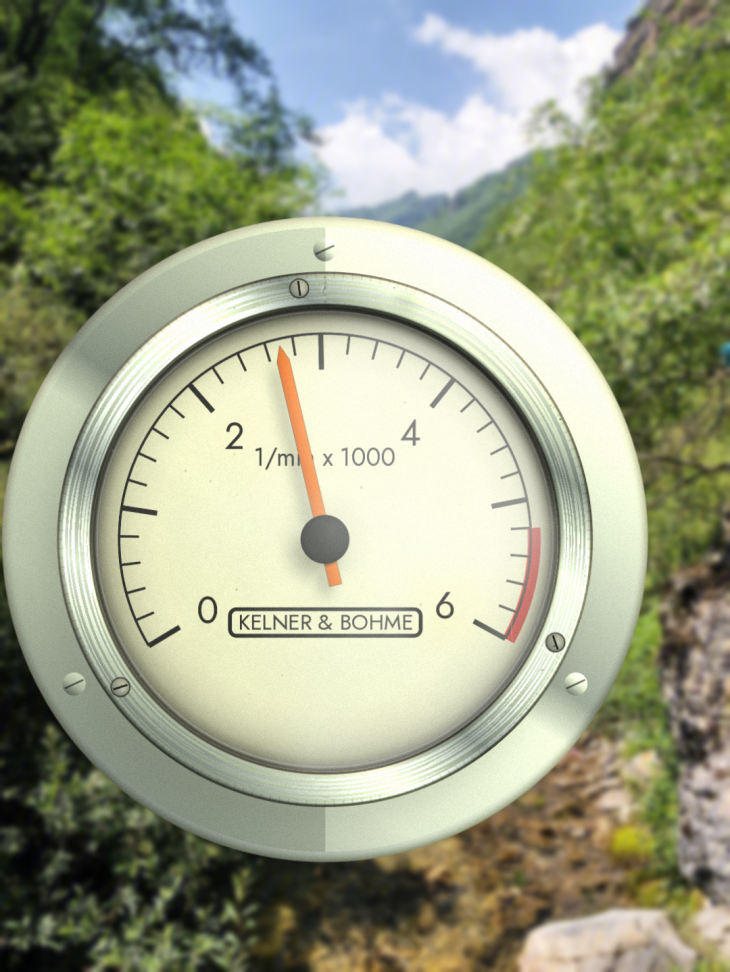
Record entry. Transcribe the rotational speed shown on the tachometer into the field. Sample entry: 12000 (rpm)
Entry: 2700 (rpm)
